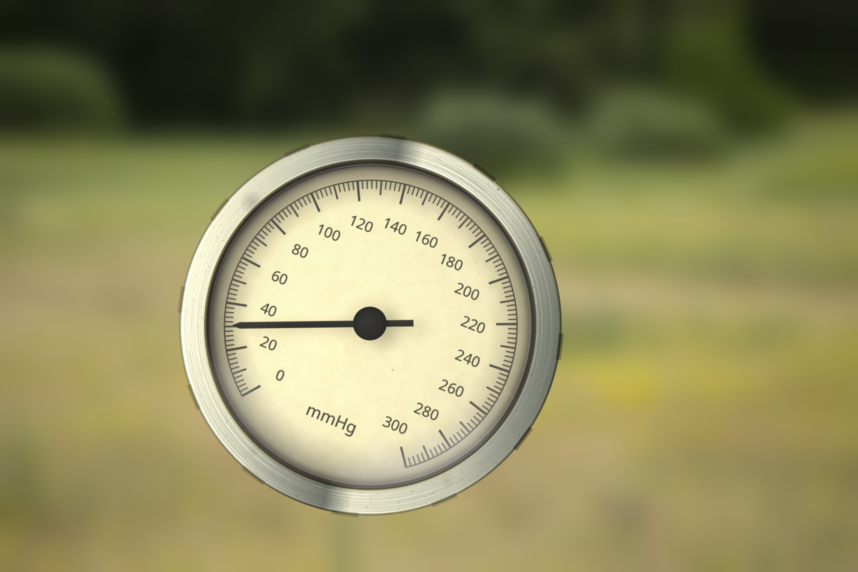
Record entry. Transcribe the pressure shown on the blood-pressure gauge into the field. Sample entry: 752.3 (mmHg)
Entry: 30 (mmHg)
